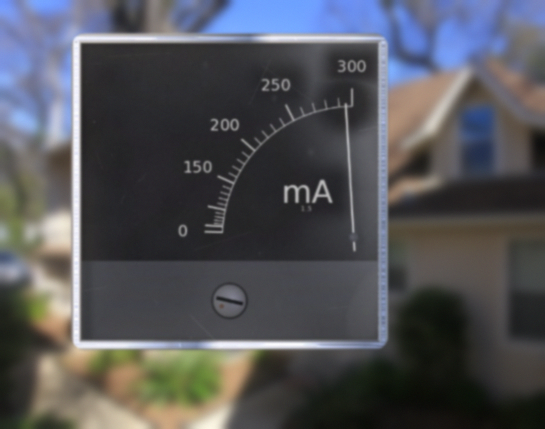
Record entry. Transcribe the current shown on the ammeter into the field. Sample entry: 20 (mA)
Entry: 295 (mA)
